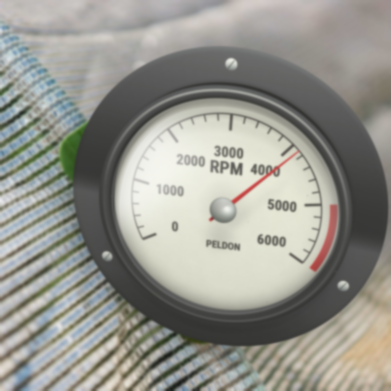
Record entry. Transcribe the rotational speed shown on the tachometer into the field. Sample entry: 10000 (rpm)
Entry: 4100 (rpm)
